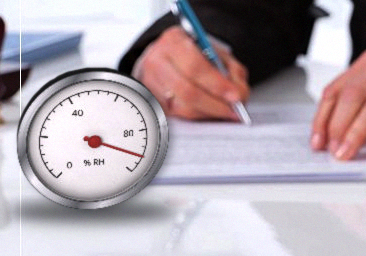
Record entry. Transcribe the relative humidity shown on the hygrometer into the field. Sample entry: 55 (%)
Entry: 92 (%)
